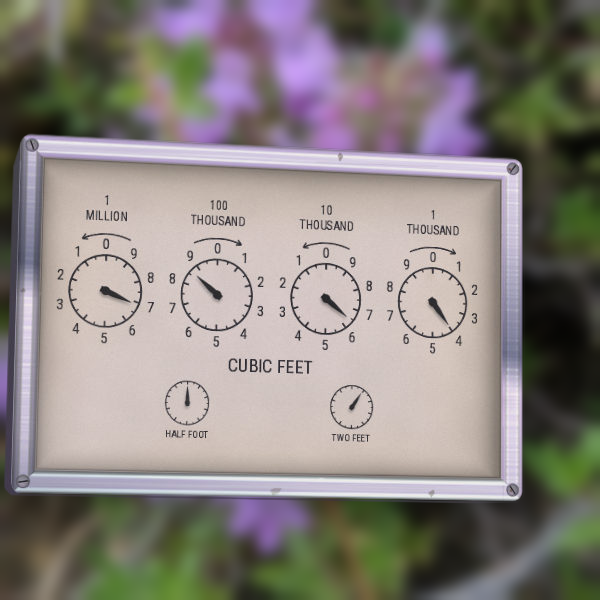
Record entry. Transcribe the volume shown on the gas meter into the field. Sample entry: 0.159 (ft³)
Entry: 686400 (ft³)
